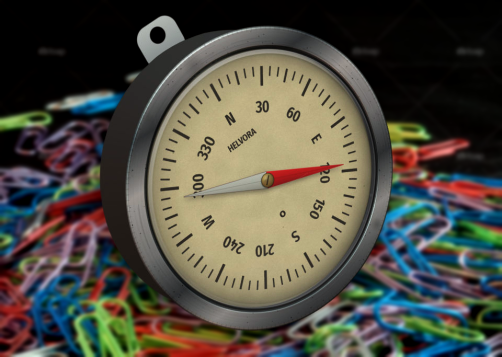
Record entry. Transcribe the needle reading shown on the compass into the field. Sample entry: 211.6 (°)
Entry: 115 (°)
